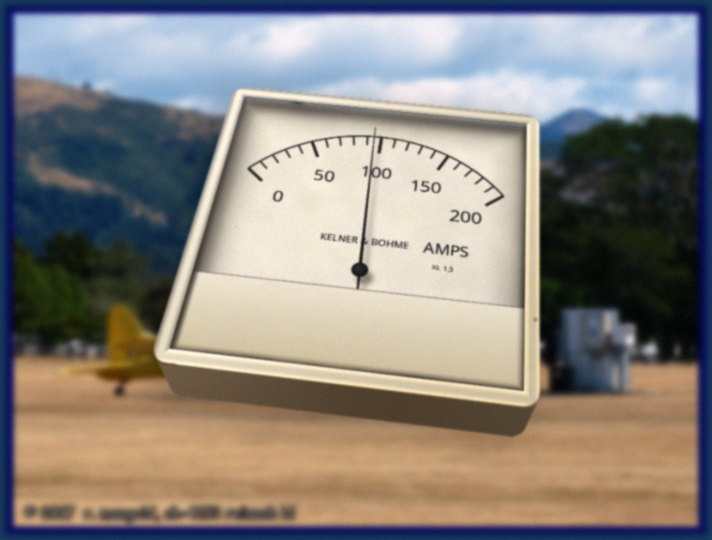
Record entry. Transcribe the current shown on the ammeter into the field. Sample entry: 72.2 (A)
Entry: 95 (A)
